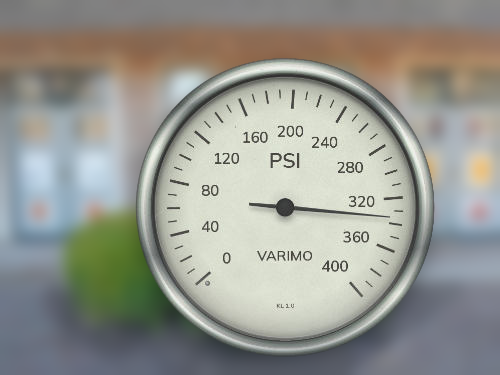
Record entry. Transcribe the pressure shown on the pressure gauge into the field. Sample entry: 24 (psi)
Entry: 335 (psi)
